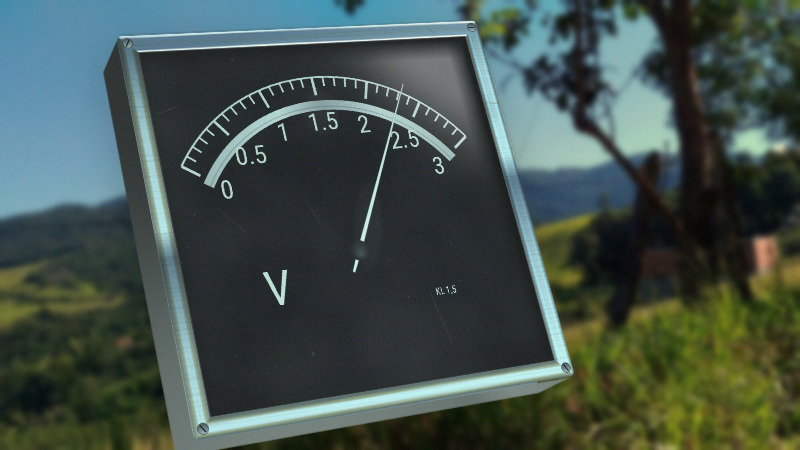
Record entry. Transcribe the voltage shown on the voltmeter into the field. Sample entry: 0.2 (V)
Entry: 2.3 (V)
